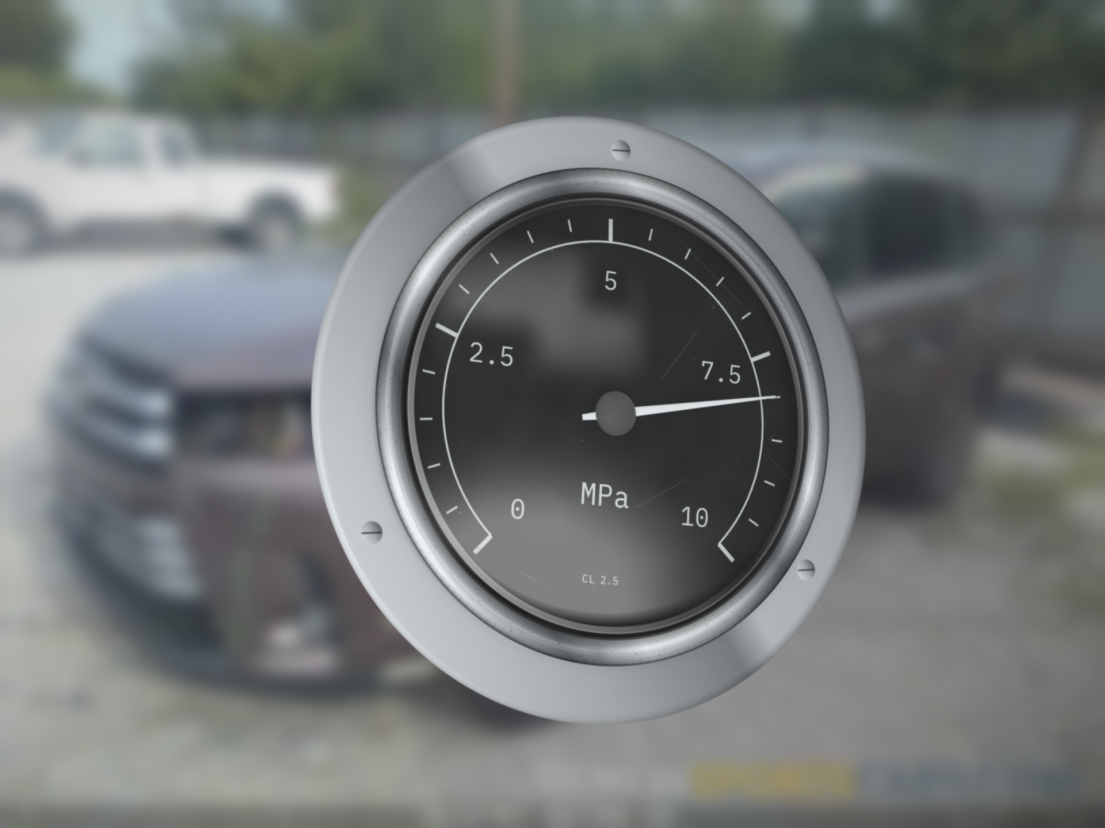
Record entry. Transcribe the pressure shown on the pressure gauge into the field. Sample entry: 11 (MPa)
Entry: 8 (MPa)
